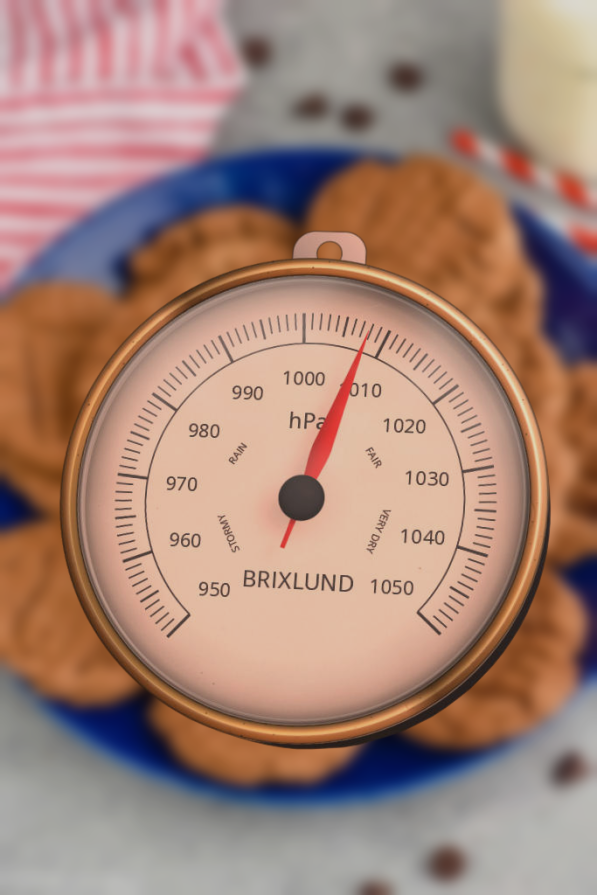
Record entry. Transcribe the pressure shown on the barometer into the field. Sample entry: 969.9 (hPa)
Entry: 1008 (hPa)
